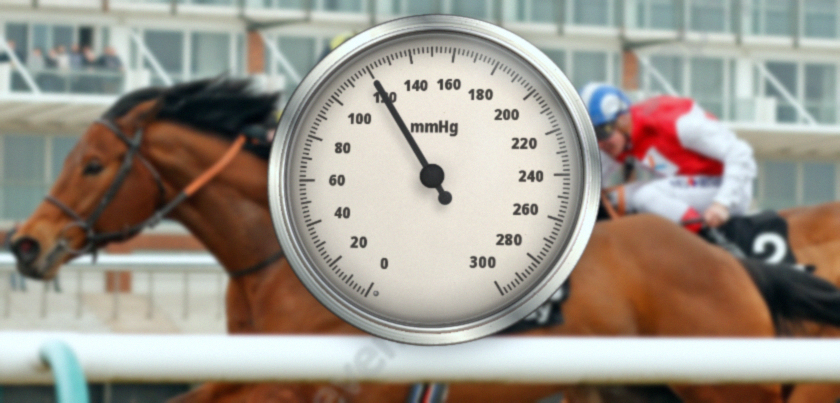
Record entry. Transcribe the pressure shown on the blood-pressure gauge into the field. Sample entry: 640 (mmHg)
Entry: 120 (mmHg)
